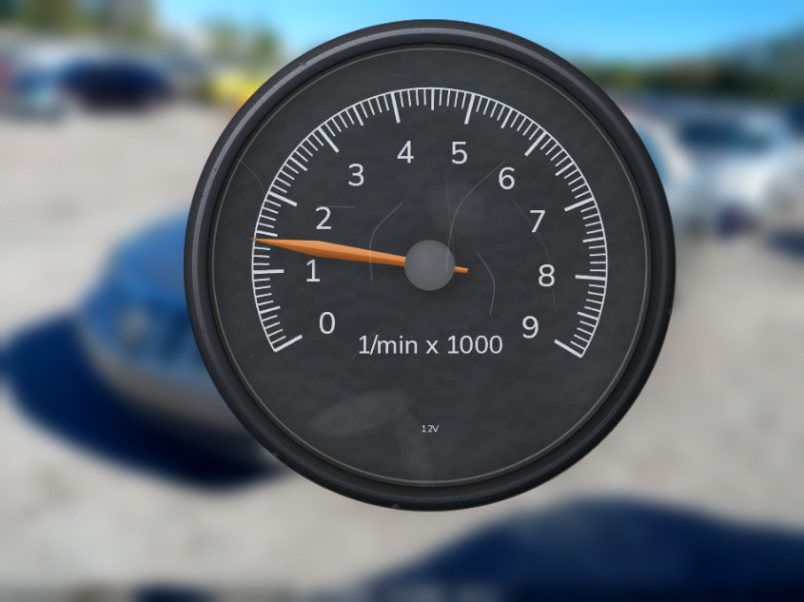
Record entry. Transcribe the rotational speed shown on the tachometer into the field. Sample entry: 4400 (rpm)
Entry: 1400 (rpm)
